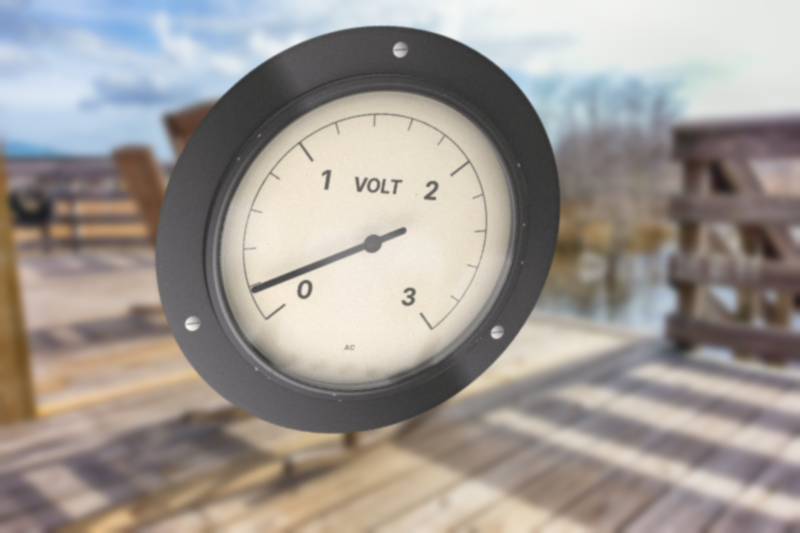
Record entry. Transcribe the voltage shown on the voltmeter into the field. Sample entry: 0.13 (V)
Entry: 0.2 (V)
